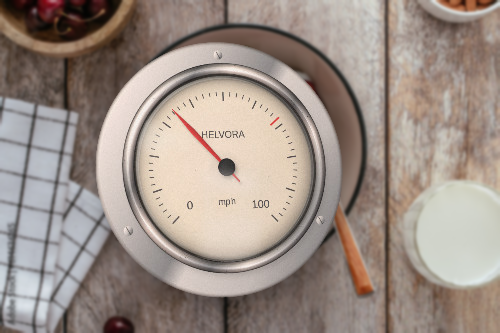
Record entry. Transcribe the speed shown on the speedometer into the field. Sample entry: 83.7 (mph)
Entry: 34 (mph)
